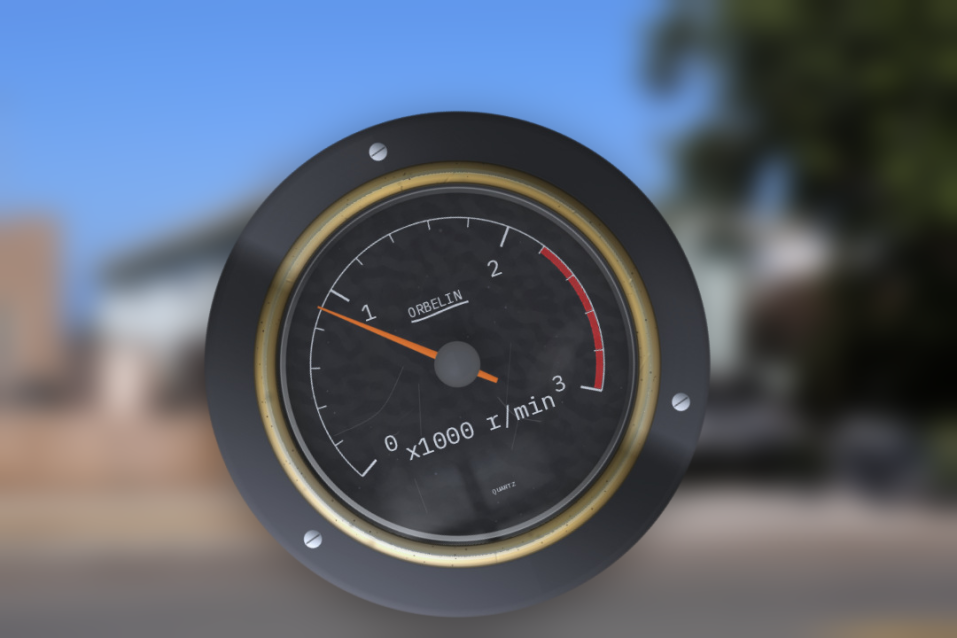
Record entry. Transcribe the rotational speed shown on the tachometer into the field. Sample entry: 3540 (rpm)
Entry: 900 (rpm)
